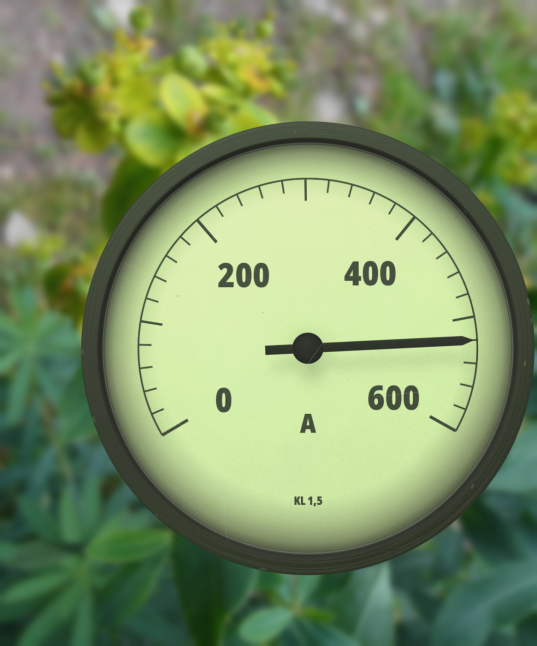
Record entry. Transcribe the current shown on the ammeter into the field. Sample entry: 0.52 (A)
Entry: 520 (A)
